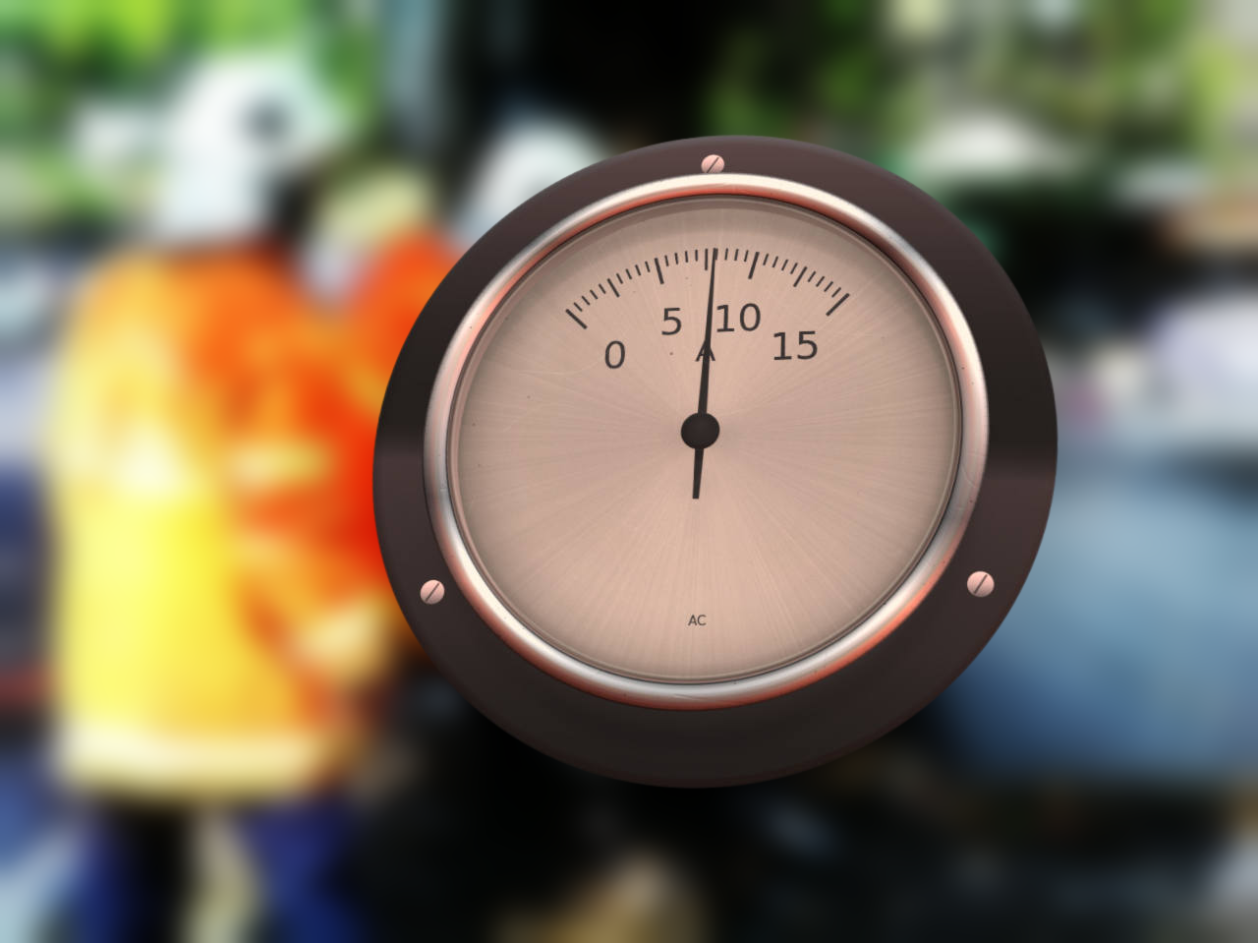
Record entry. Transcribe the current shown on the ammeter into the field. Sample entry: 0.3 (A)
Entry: 8 (A)
